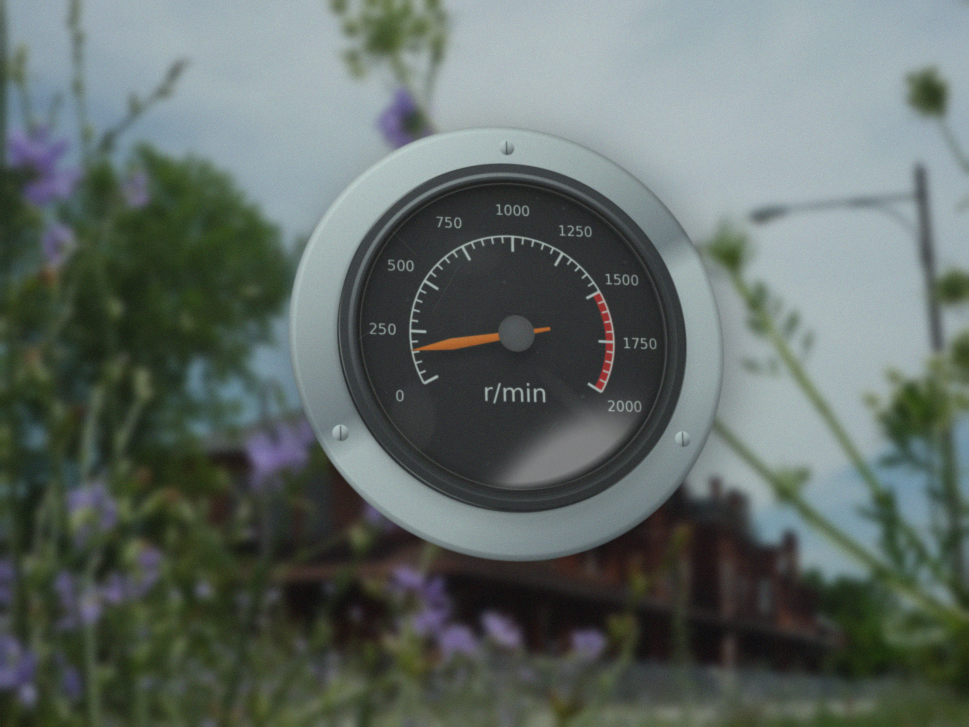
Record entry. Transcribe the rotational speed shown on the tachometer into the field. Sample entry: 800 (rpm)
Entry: 150 (rpm)
